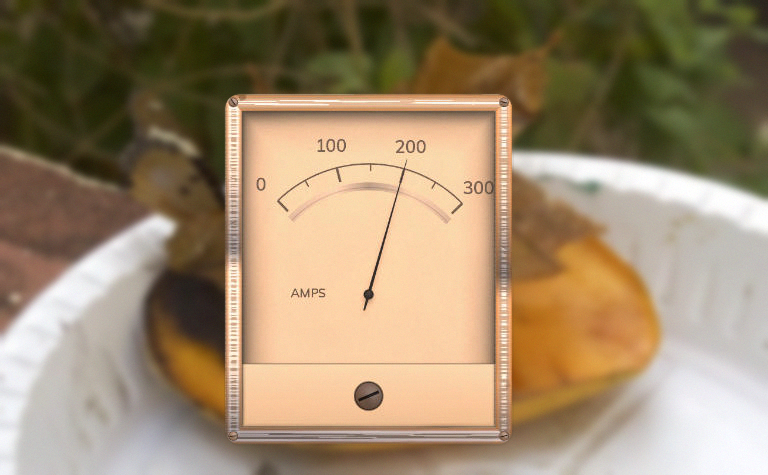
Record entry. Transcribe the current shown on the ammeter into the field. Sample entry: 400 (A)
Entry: 200 (A)
